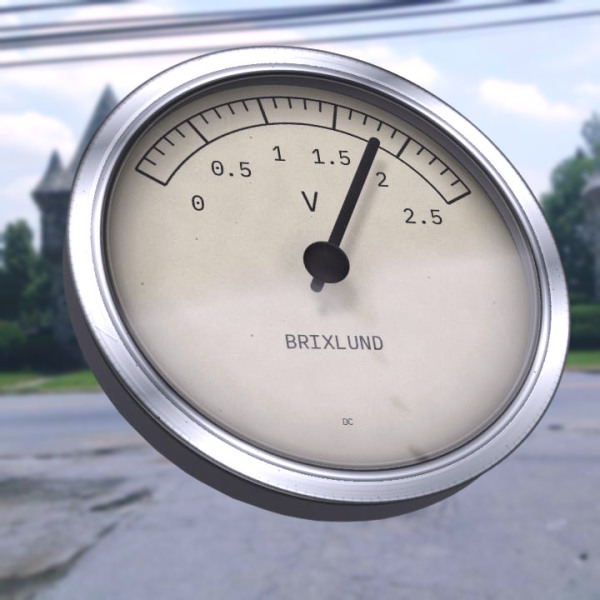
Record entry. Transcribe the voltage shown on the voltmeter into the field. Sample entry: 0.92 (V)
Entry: 1.8 (V)
